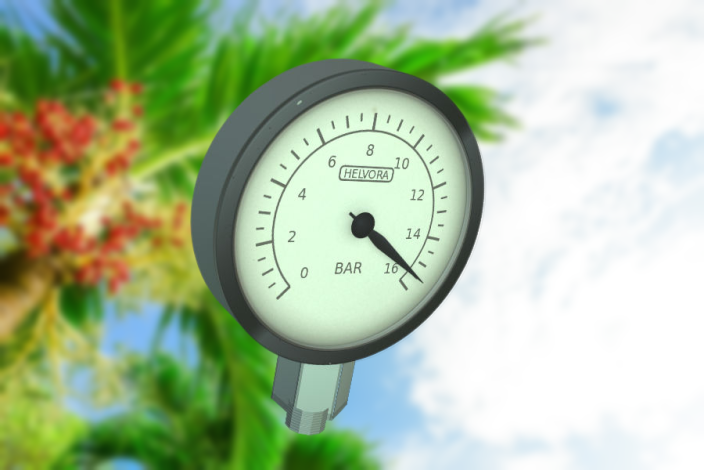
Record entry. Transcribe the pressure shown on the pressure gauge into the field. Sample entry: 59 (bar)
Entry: 15.5 (bar)
